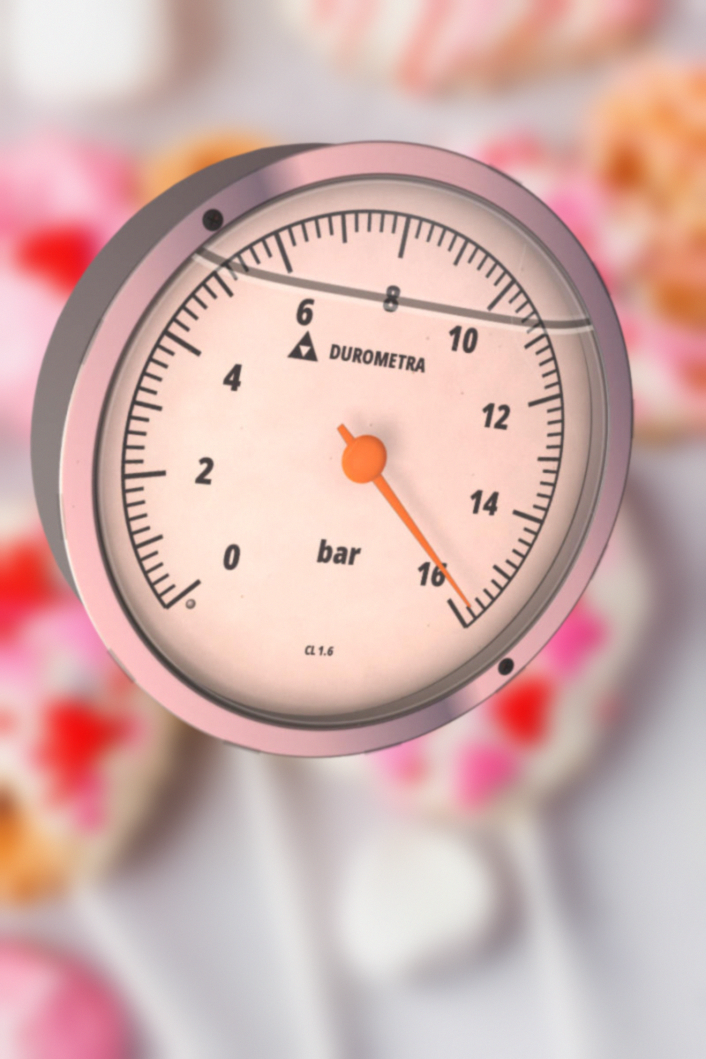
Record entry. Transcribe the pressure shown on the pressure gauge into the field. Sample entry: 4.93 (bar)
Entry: 15.8 (bar)
